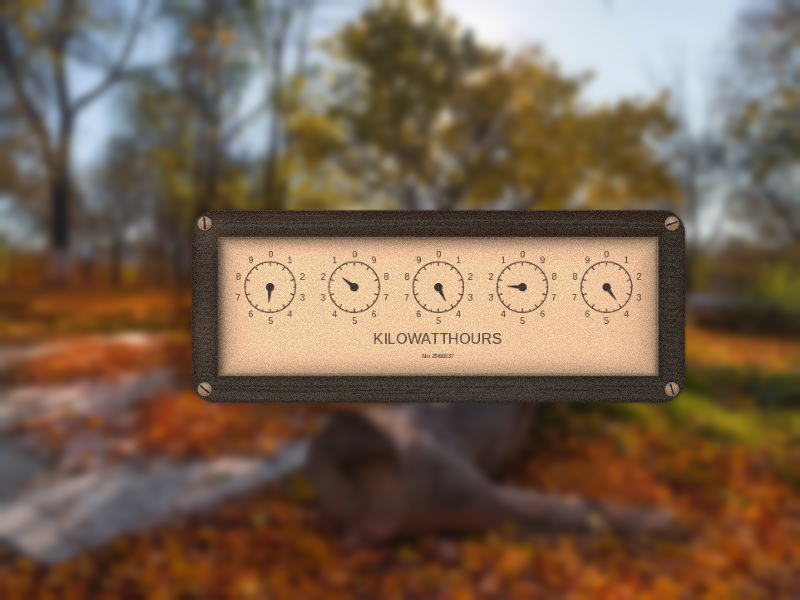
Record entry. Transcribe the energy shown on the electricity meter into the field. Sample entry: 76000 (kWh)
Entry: 51424 (kWh)
